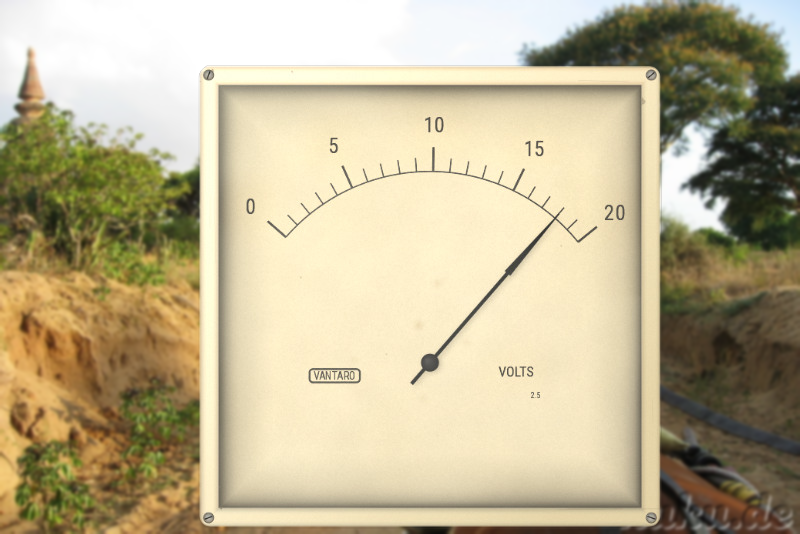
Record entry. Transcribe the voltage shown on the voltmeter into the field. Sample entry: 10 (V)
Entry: 18 (V)
